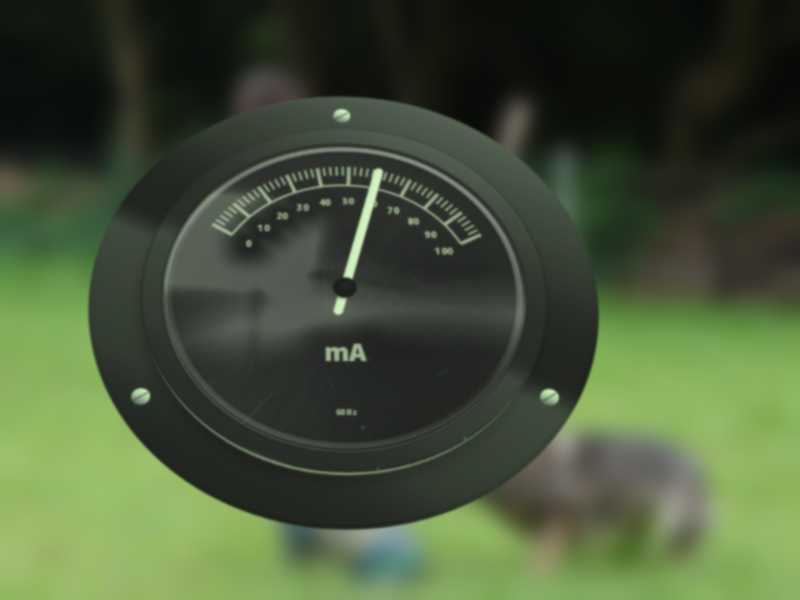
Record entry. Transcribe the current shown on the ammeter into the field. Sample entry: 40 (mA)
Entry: 60 (mA)
